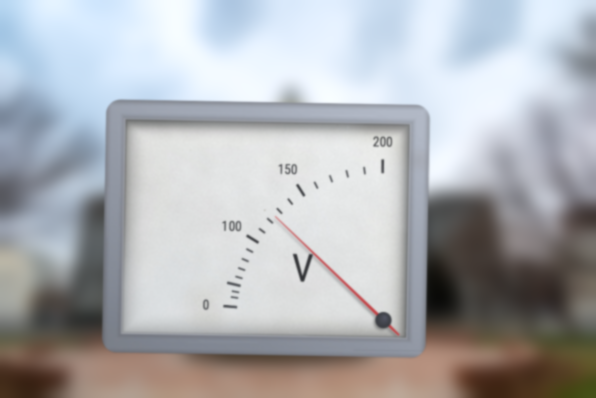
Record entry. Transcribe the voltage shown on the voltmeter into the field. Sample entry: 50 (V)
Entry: 125 (V)
